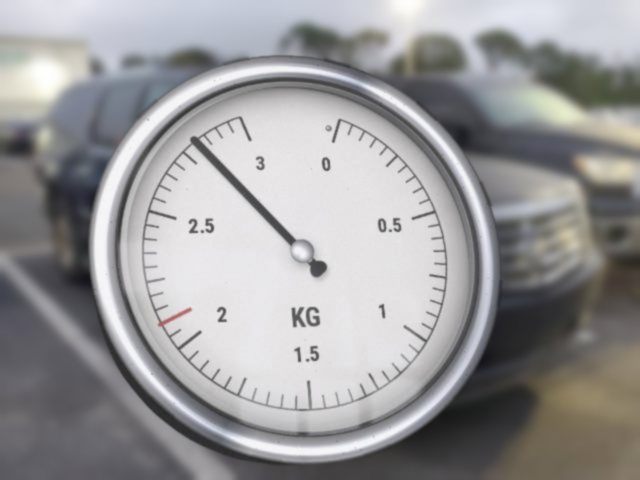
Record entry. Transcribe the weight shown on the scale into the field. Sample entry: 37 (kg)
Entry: 2.8 (kg)
